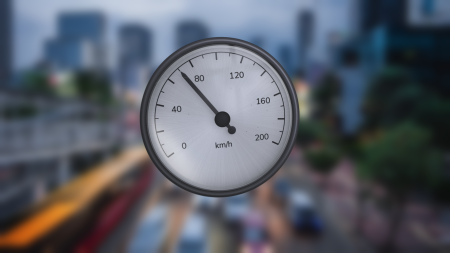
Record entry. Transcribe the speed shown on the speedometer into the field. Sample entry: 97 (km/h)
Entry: 70 (km/h)
